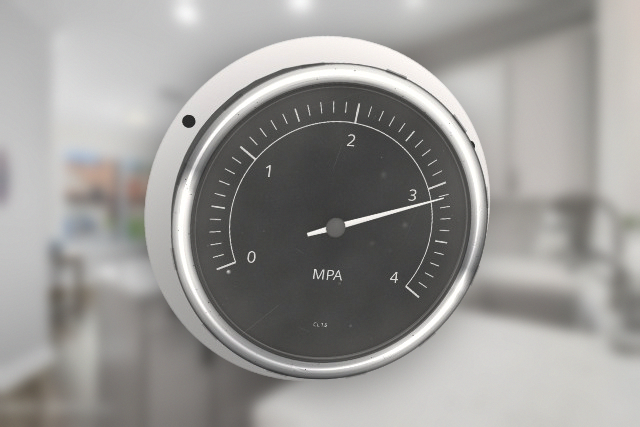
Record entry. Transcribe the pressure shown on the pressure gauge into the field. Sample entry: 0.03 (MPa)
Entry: 3.1 (MPa)
